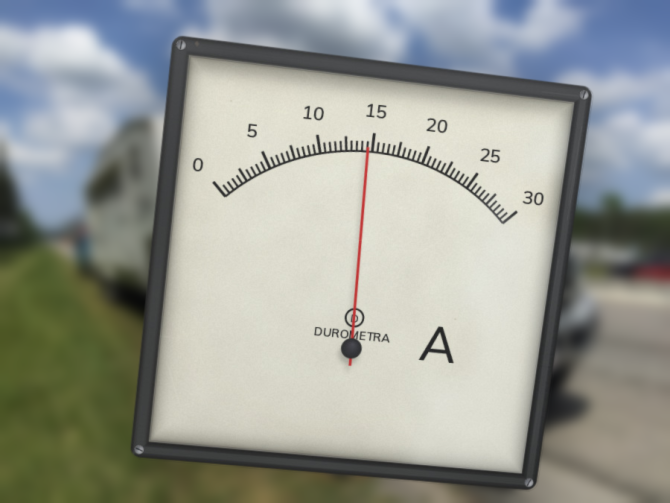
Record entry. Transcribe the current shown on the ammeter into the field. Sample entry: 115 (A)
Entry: 14.5 (A)
